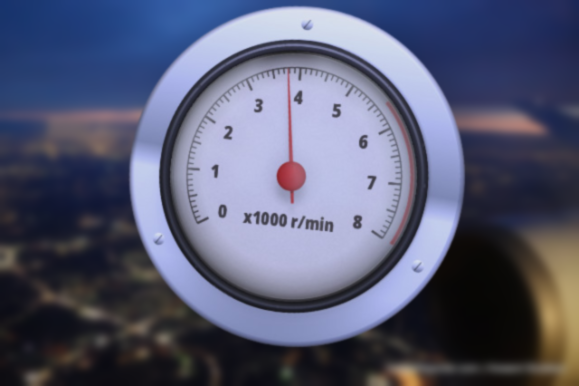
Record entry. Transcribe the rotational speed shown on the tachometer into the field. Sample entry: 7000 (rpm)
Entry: 3800 (rpm)
